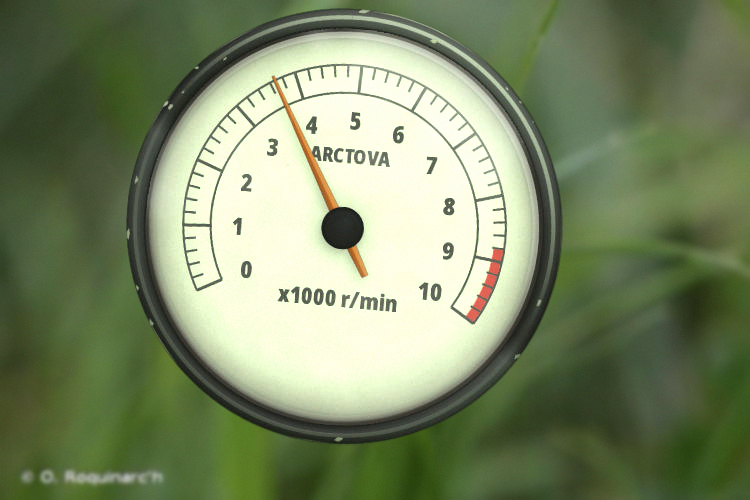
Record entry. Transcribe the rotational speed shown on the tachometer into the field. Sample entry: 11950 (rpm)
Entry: 3700 (rpm)
